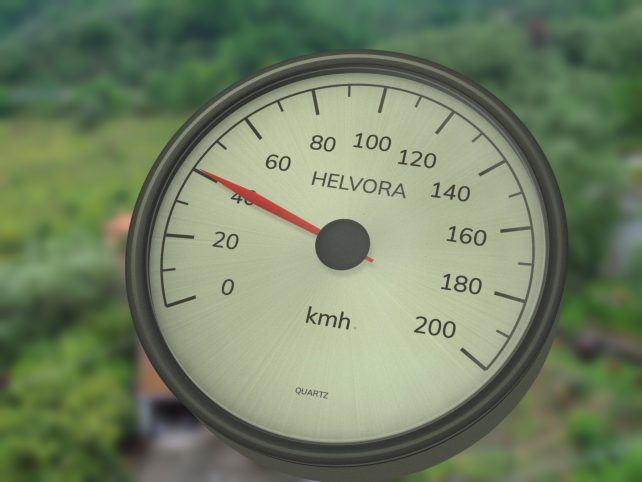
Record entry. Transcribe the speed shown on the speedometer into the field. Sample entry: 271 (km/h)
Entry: 40 (km/h)
